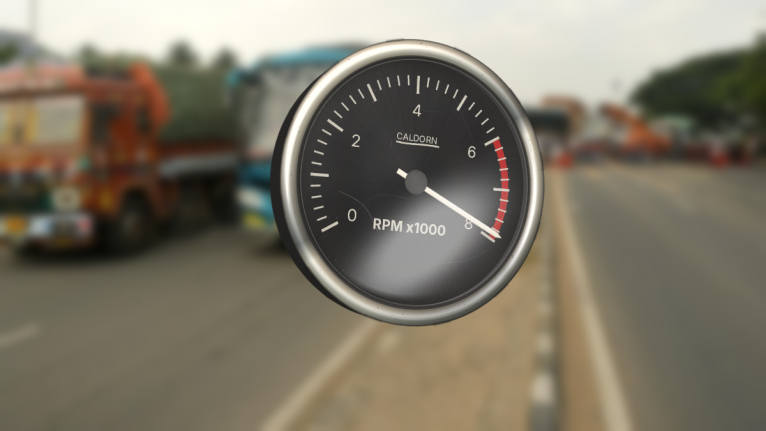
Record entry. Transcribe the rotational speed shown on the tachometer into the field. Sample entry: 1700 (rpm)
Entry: 7900 (rpm)
